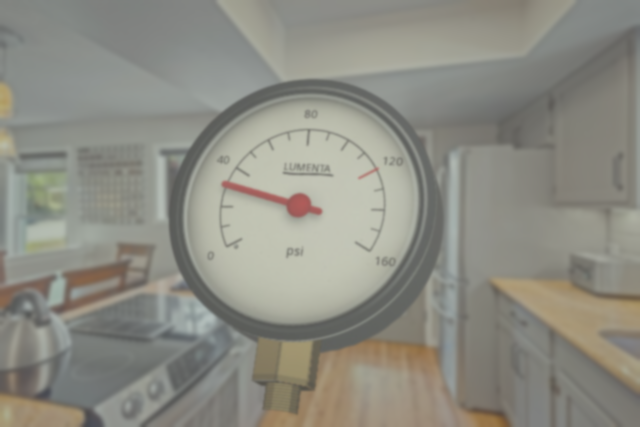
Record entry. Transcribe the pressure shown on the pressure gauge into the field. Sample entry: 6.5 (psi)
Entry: 30 (psi)
